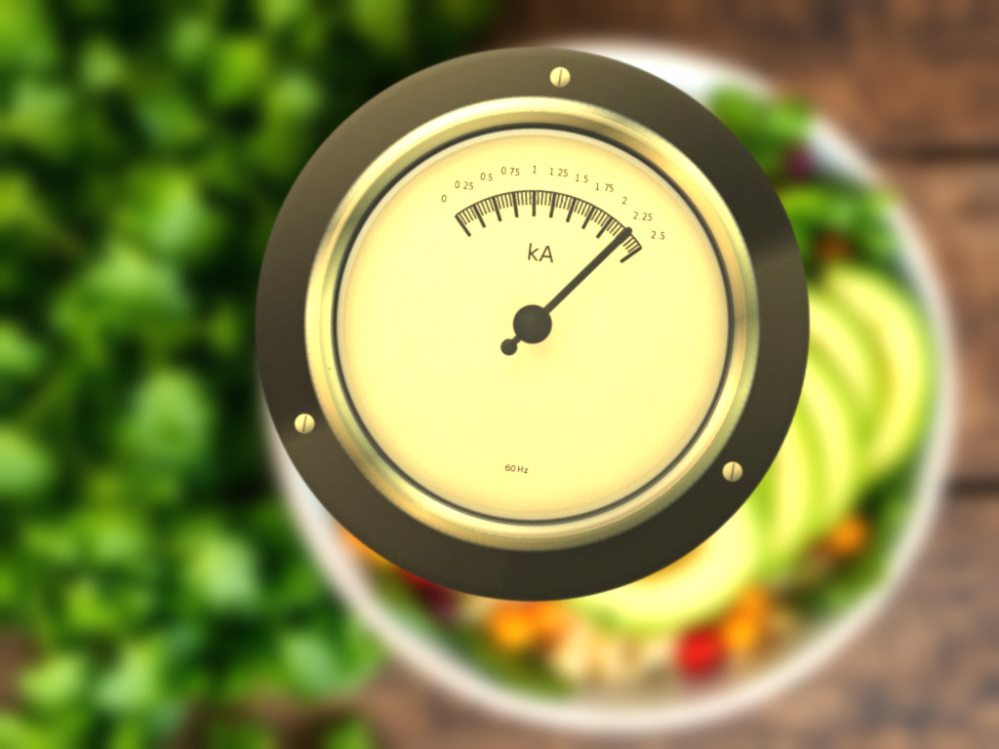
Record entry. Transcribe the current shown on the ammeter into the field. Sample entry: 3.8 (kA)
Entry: 2.25 (kA)
